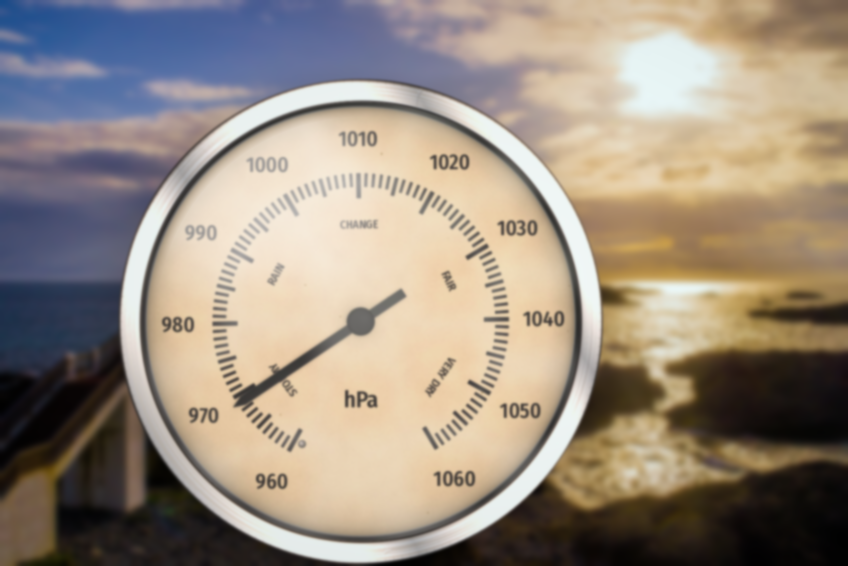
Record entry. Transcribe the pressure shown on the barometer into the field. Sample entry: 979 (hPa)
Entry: 969 (hPa)
